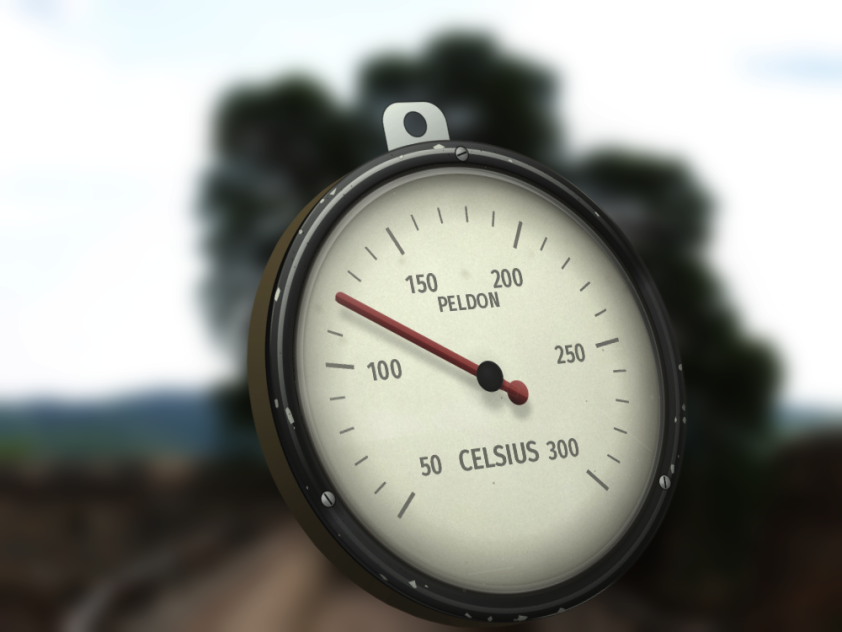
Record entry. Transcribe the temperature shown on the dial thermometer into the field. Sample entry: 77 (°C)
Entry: 120 (°C)
